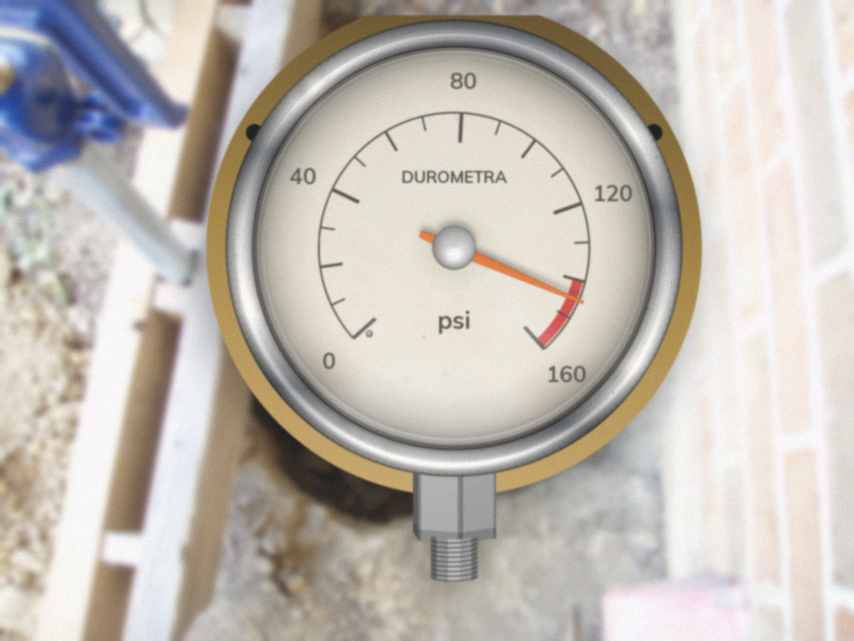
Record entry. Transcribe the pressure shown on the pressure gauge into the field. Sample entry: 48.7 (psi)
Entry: 145 (psi)
